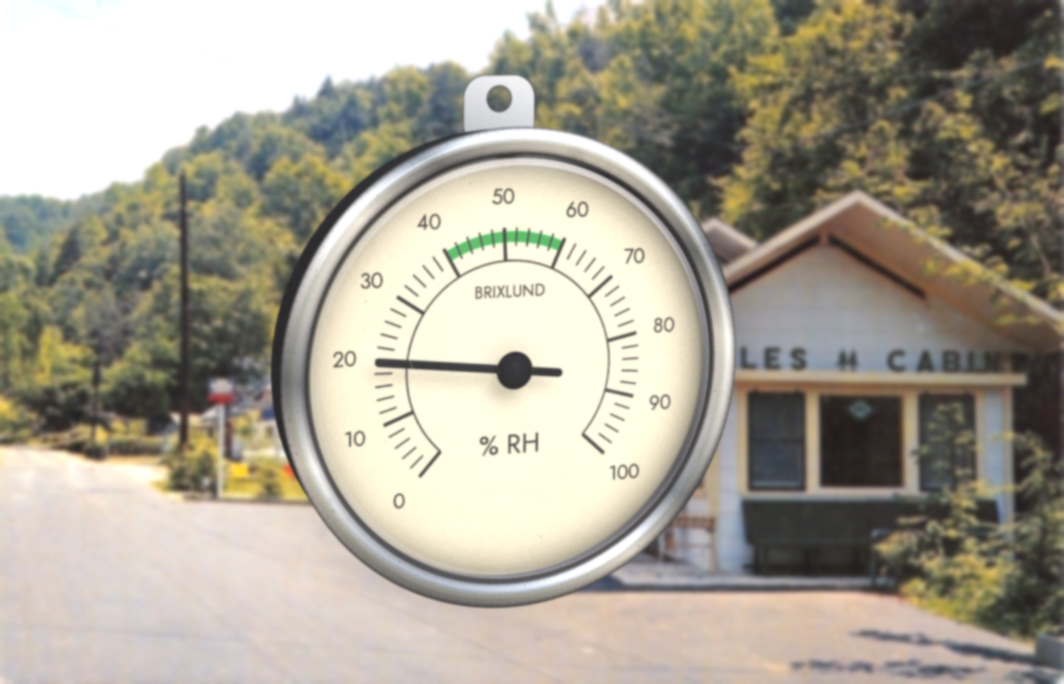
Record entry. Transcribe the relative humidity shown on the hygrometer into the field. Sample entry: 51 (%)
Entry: 20 (%)
